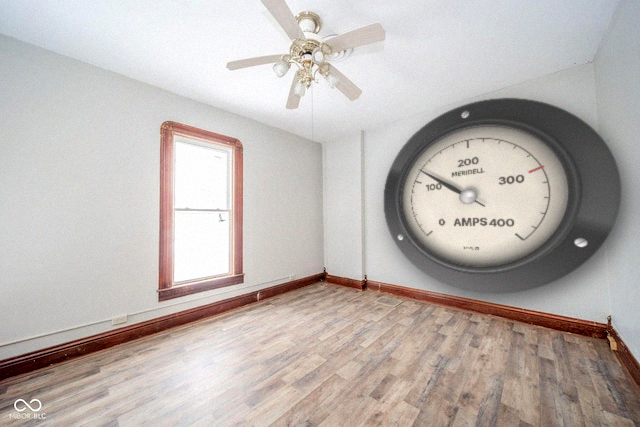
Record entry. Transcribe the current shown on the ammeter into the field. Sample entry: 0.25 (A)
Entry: 120 (A)
